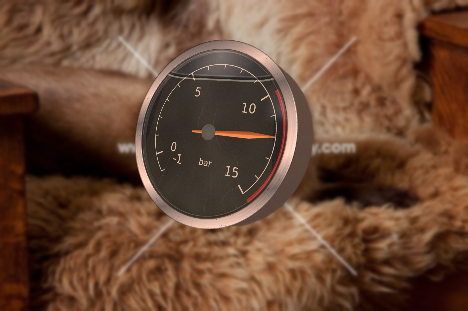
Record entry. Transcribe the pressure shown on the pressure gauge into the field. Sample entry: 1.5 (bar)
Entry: 12 (bar)
